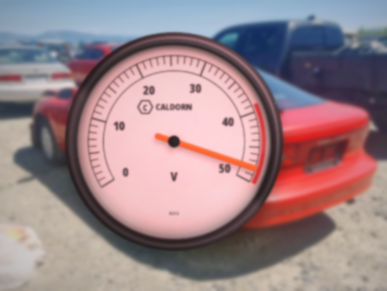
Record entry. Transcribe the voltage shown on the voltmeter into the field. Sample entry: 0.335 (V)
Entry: 48 (V)
